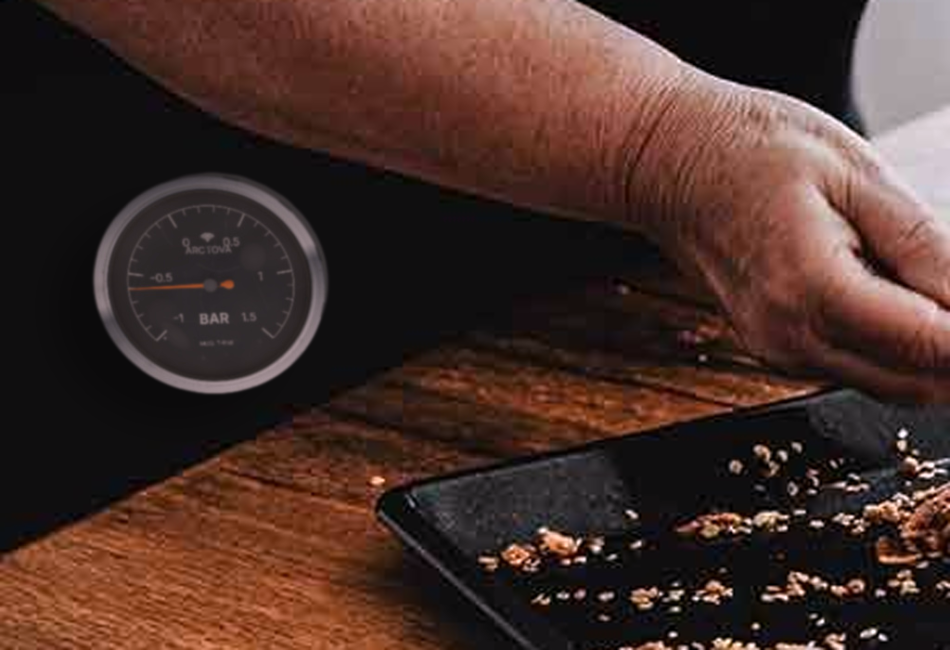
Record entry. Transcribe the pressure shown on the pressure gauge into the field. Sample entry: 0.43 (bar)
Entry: -0.6 (bar)
